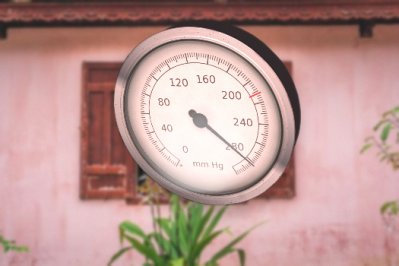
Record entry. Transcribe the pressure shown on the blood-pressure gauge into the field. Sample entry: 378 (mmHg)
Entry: 280 (mmHg)
